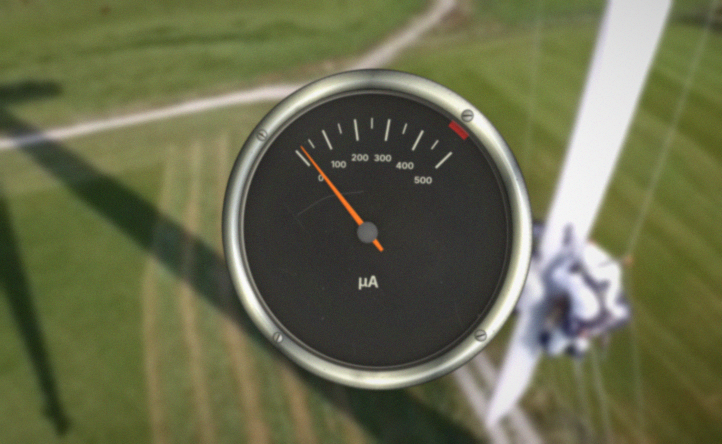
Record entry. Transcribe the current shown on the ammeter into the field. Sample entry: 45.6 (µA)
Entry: 25 (µA)
